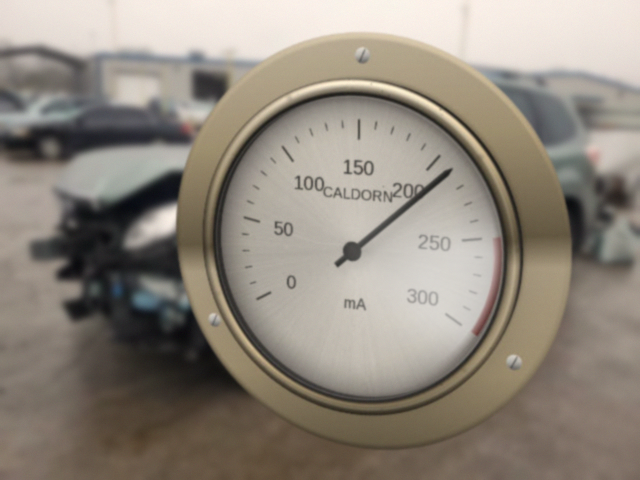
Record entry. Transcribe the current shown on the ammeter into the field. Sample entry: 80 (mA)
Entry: 210 (mA)
